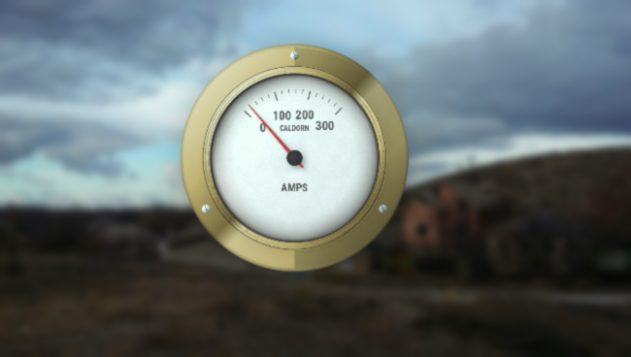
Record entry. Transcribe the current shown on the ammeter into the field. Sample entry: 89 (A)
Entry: 20 (A)
